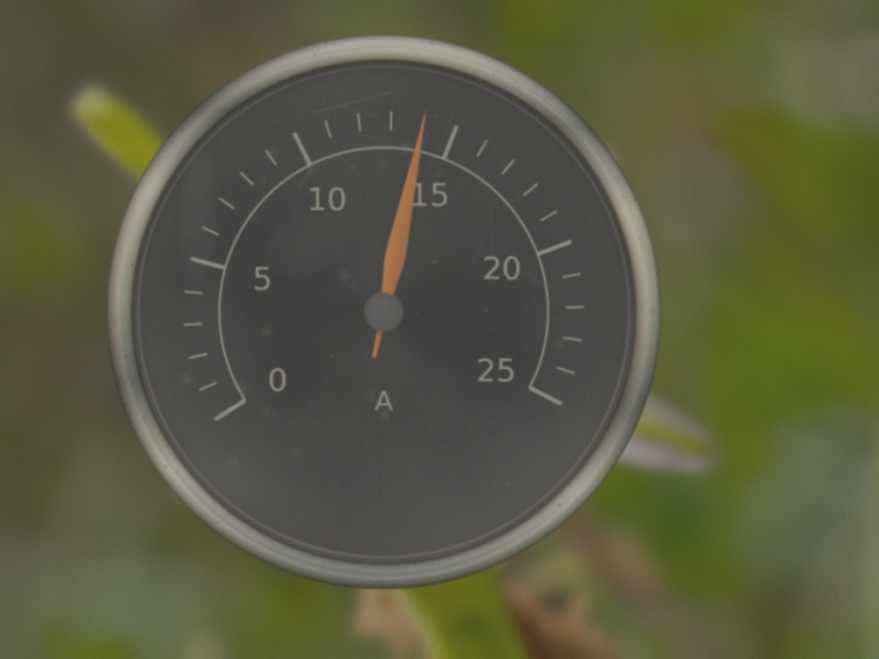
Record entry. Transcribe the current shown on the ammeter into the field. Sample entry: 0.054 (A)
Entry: 14 (A)
